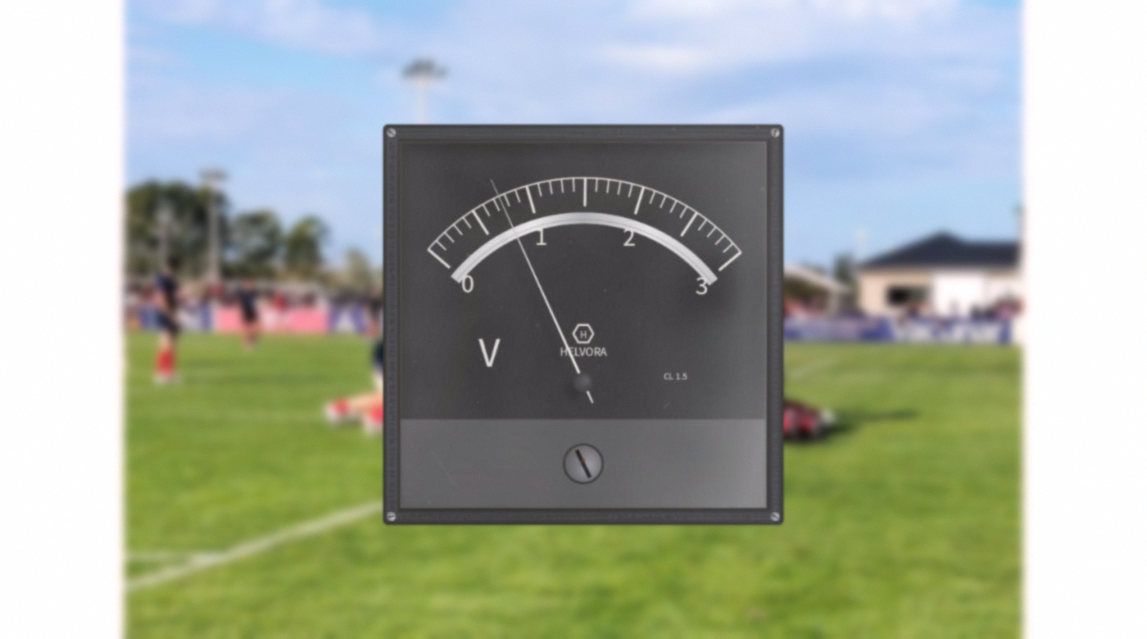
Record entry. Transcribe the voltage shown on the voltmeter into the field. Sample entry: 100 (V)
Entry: 0.75 (V)
